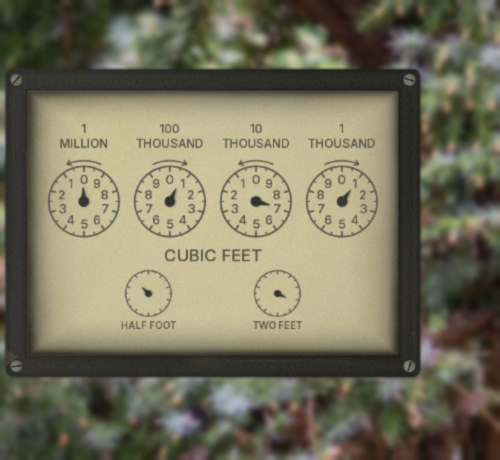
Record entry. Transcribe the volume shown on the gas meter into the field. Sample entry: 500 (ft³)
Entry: 7100 (ft³)
